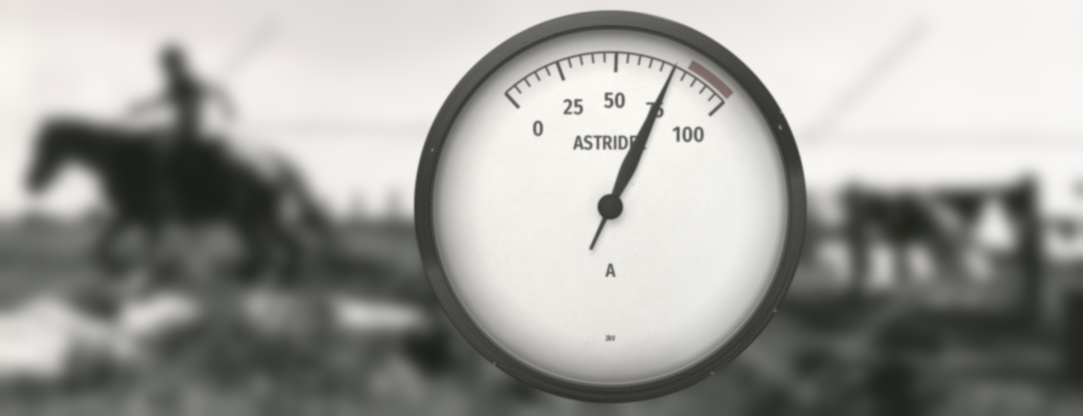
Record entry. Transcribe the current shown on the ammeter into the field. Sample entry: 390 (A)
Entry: 75 (A)
